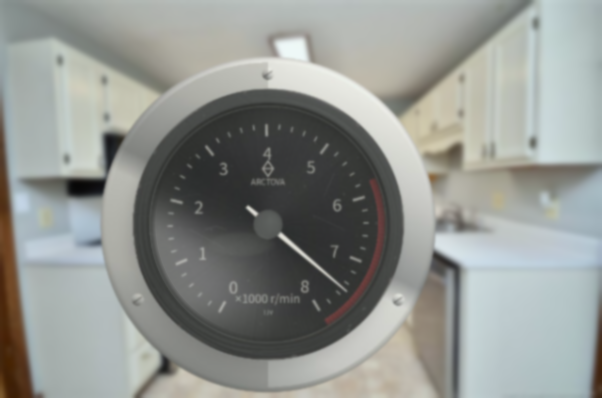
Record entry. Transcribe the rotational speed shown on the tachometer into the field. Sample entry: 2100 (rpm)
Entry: 7500 (rpm)
